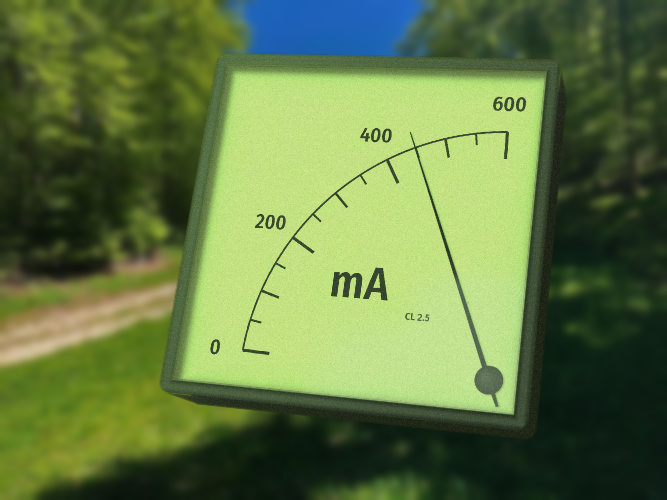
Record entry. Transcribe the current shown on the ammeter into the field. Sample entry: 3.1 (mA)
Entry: 450 (mA)
